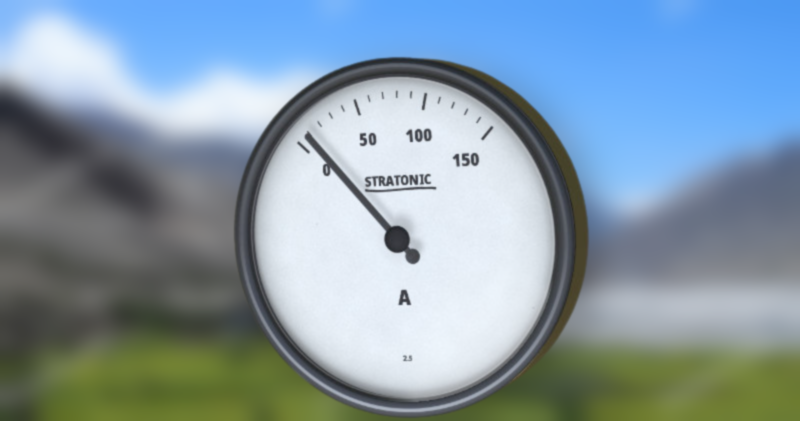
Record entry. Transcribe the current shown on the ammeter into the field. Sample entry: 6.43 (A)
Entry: 10 (A)
